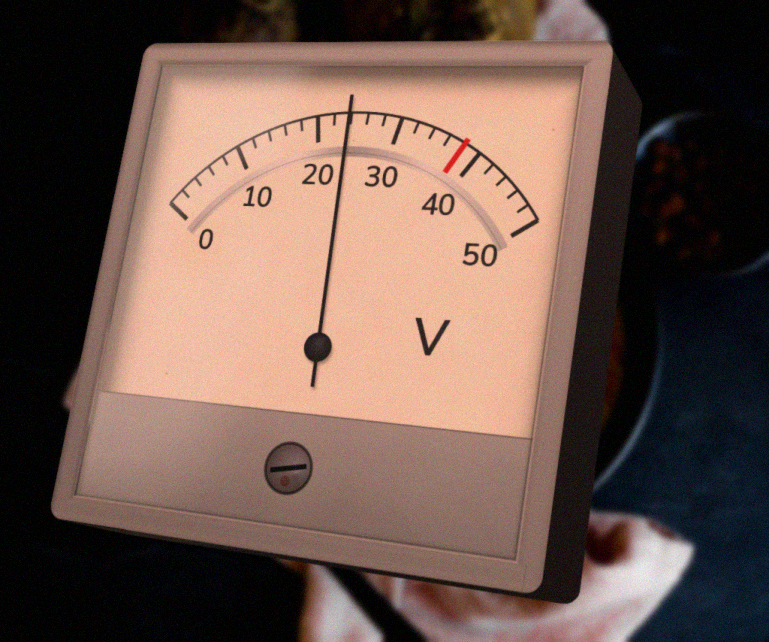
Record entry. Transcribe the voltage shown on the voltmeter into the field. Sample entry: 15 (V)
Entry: 24 (V)
